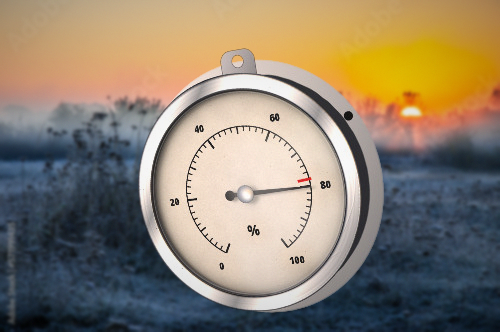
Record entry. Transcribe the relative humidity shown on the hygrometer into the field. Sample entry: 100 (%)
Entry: 80 (%)
